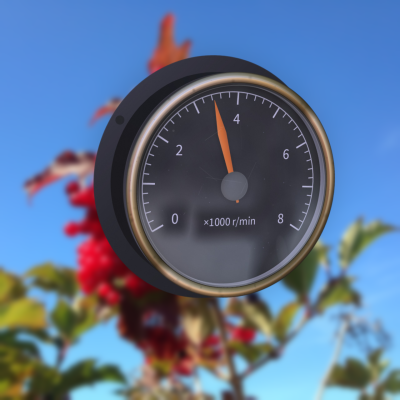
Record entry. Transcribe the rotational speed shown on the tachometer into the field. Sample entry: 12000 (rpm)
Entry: 3400 (rpm)
